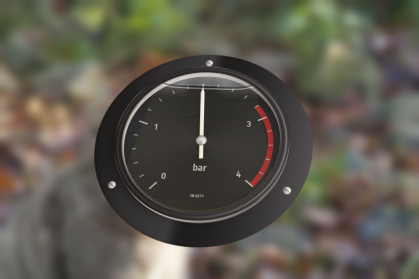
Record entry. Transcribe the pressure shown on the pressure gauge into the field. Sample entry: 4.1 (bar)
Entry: 2 (bar)
